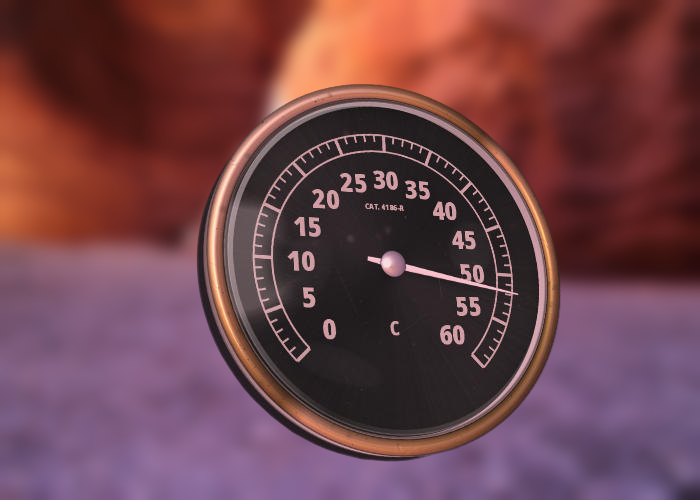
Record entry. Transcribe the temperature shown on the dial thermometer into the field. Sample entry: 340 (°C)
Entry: 52 (°C)
